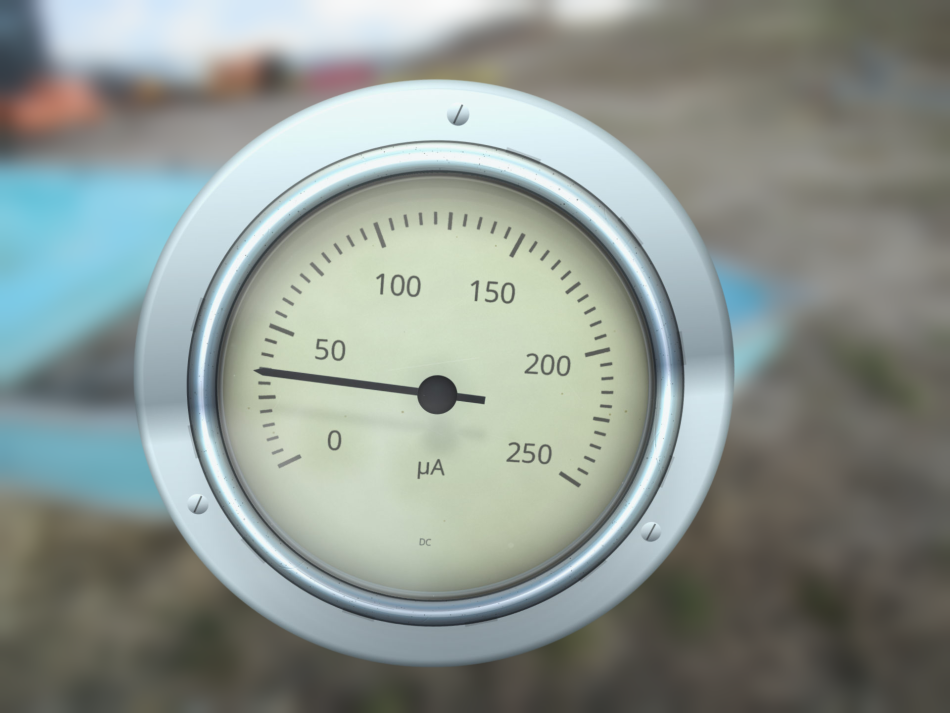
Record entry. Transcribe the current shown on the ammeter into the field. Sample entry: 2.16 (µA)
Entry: 35 (µA)
